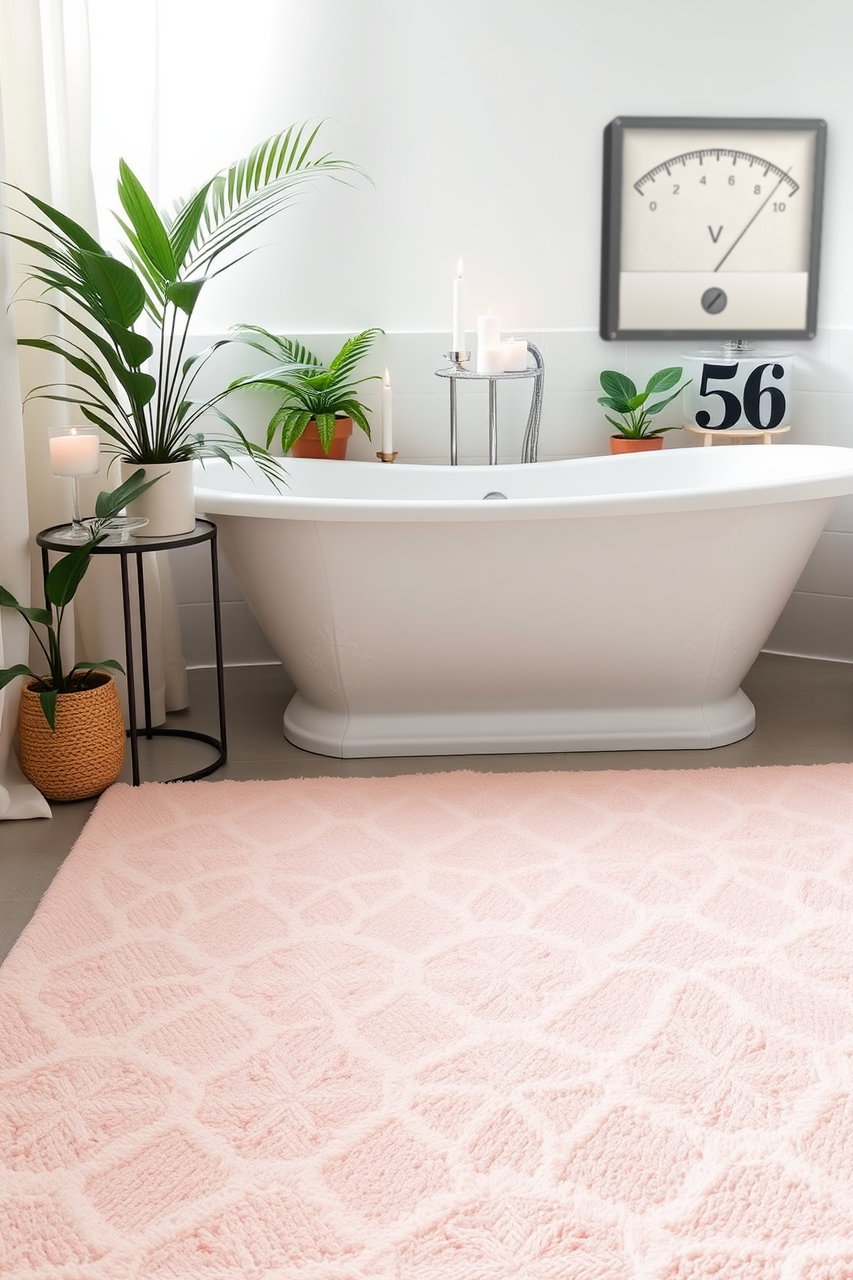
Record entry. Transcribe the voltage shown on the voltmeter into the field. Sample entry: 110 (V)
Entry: 9 (V)
